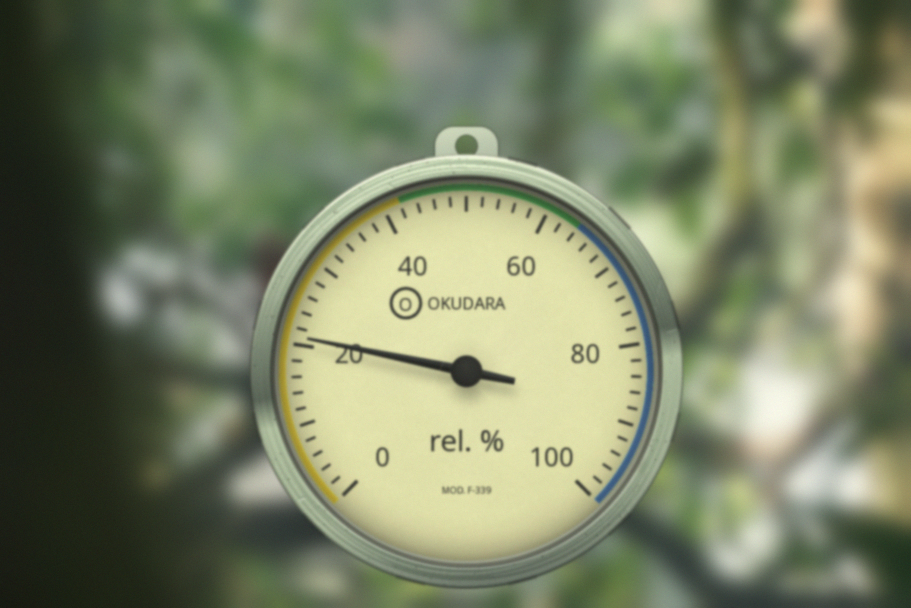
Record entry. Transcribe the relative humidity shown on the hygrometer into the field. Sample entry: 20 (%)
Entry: 21 (%)
